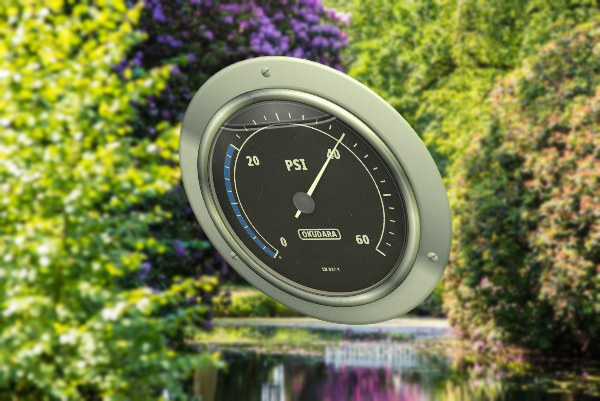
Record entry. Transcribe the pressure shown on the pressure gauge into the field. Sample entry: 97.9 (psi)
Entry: 40 (psi)
